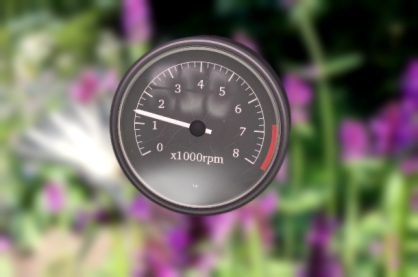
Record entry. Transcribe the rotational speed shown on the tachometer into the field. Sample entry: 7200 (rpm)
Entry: 1400 (rpm)
